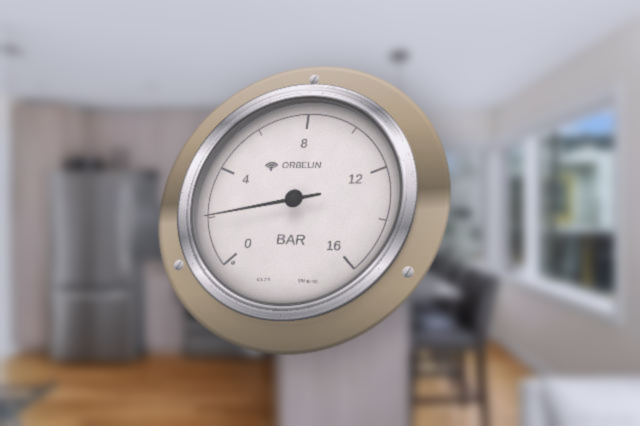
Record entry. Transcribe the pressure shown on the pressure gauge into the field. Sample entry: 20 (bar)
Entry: 2 (bar)
